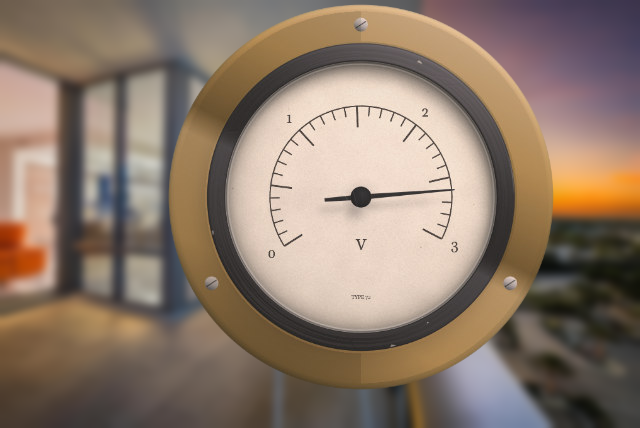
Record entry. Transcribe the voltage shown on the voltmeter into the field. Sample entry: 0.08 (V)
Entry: 2.6 (V)
